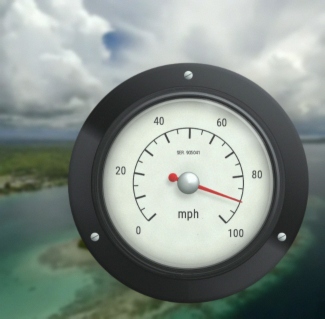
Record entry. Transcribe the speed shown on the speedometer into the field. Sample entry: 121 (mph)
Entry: 90 (mph)
